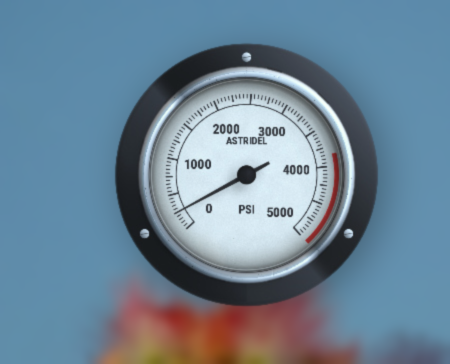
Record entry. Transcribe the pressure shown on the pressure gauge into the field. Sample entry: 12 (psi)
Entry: 250 (psi)
